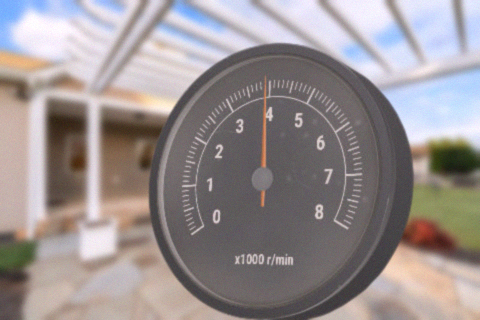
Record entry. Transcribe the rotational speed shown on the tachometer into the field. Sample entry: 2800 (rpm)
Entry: 4000 (rpm)
